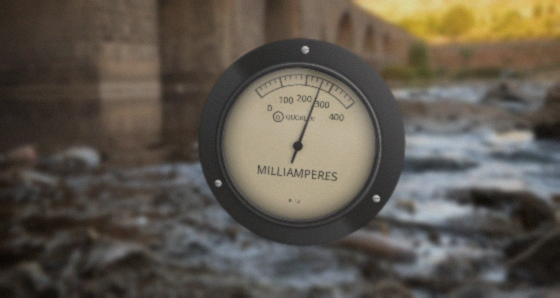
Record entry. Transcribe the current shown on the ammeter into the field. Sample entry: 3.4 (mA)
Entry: 260 (mA)
